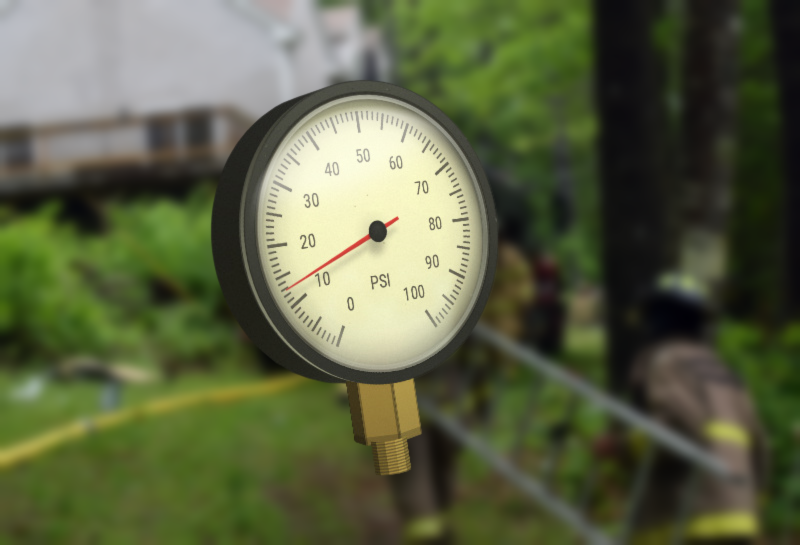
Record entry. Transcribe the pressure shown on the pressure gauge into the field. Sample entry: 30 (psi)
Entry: 13 (psi)
